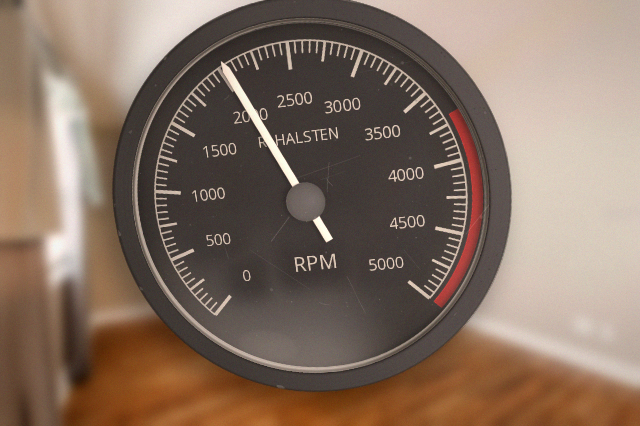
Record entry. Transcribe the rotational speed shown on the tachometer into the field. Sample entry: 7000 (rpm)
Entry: 2050 (rpm)
